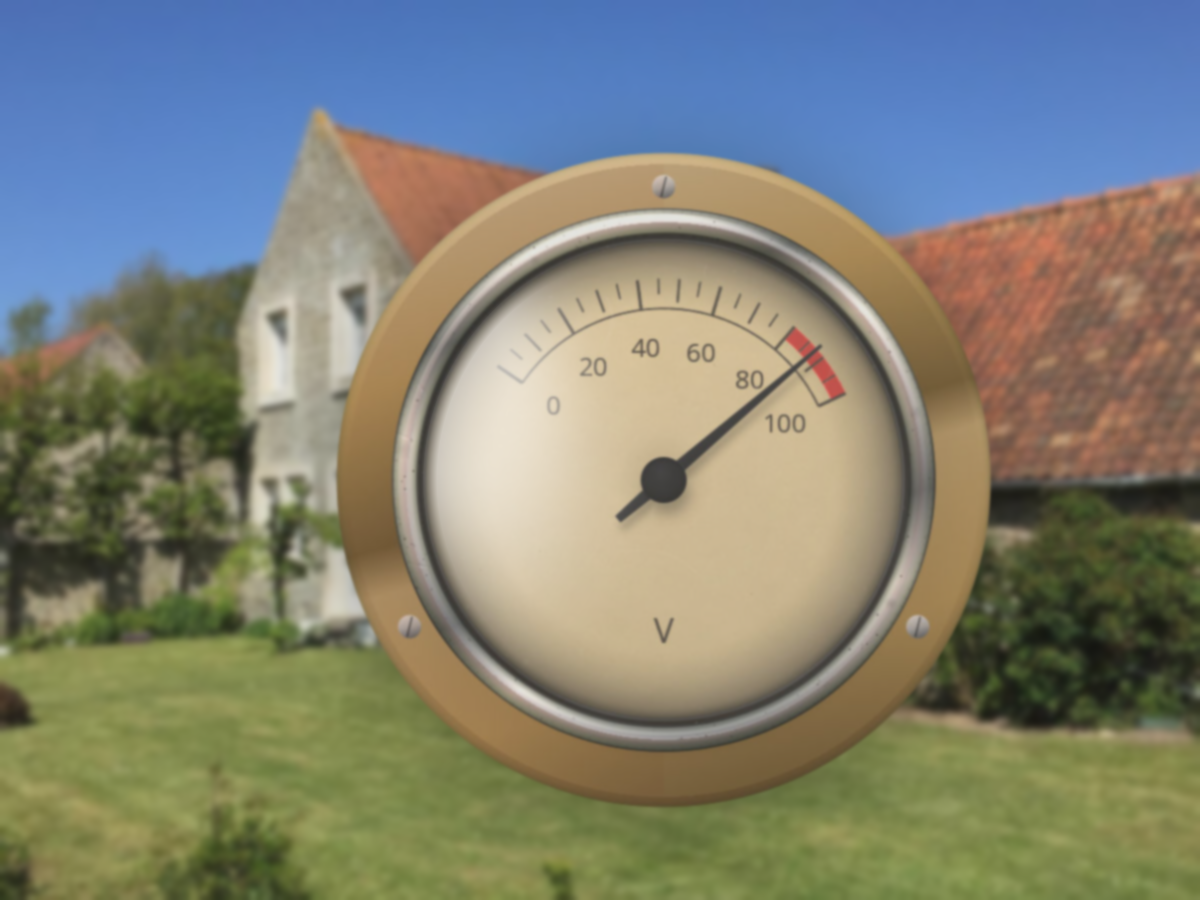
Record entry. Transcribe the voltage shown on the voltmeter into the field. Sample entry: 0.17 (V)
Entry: 87.5 (V)
